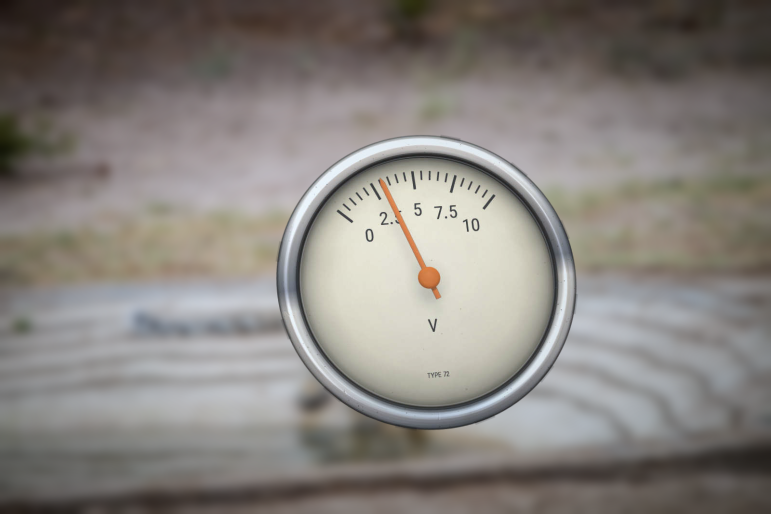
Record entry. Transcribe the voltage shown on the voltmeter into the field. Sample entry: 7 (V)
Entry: 3 (V)
